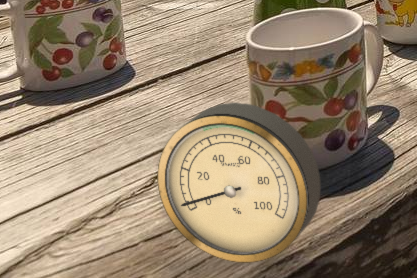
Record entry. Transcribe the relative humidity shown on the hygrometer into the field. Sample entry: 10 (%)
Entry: 4 (%)
